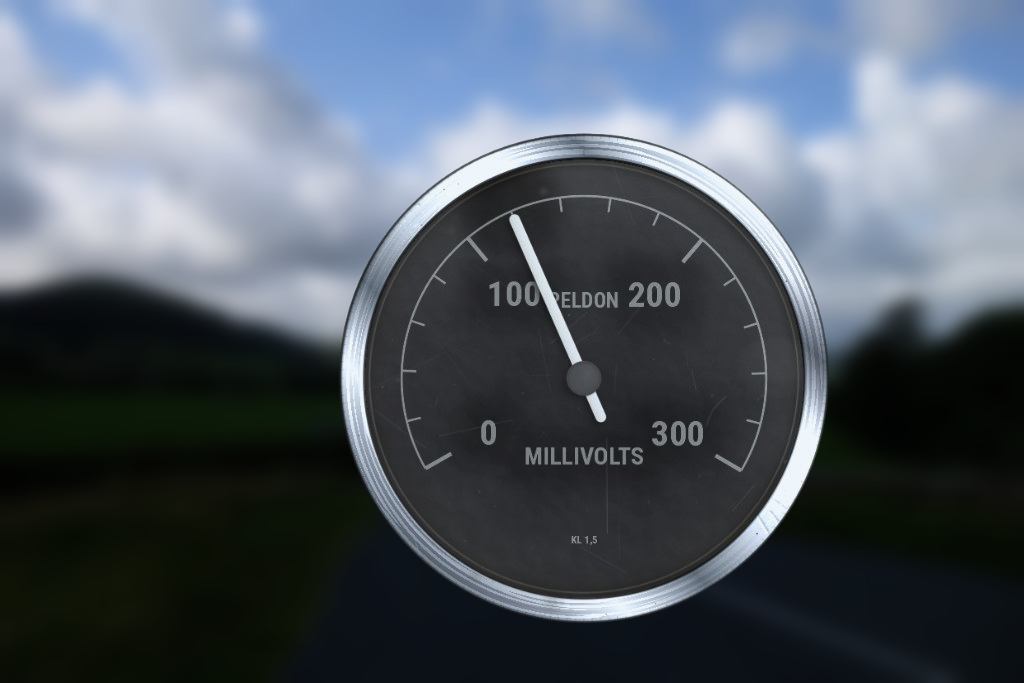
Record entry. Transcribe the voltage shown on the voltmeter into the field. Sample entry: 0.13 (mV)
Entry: 120 (mV)
